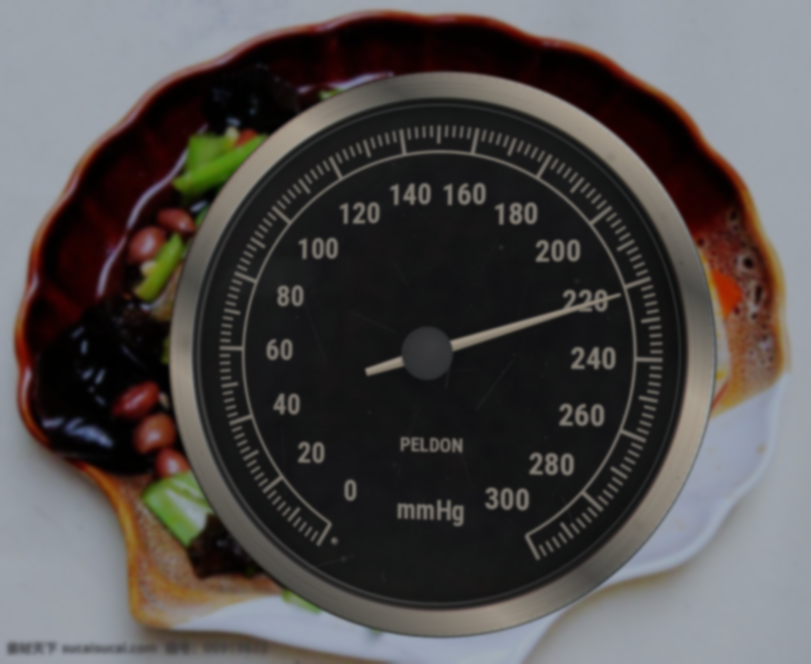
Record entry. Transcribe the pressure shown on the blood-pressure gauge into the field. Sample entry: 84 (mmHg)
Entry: 222 (mmHg)
